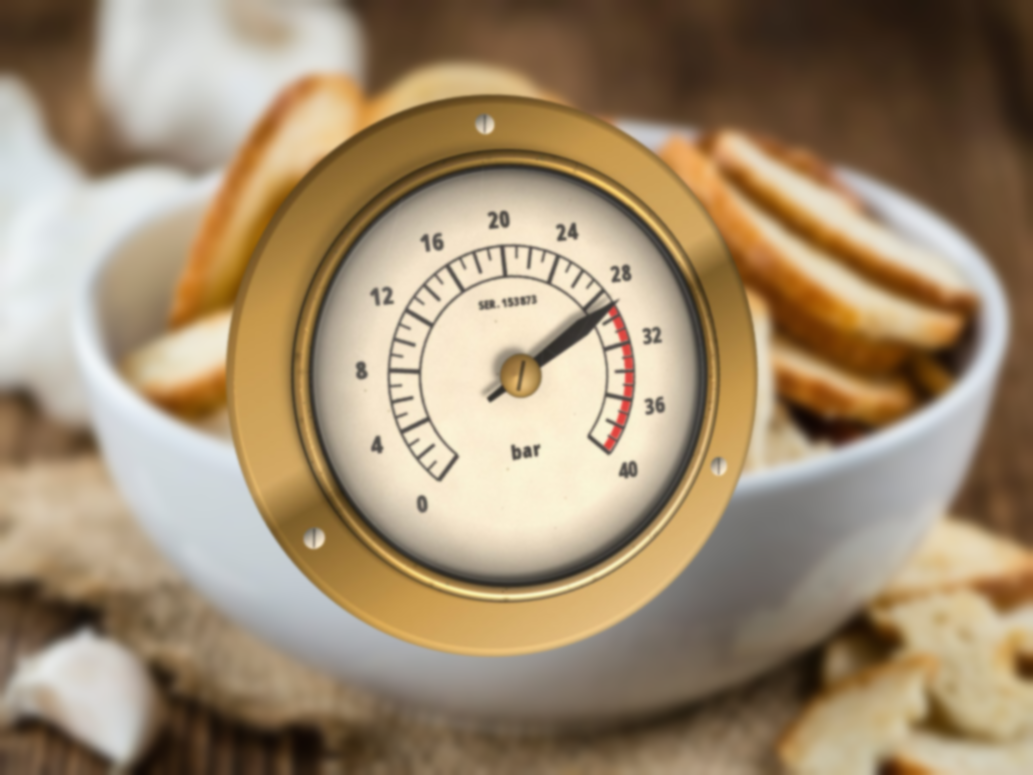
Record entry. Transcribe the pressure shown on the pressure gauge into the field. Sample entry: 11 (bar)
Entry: 29 (bar)
